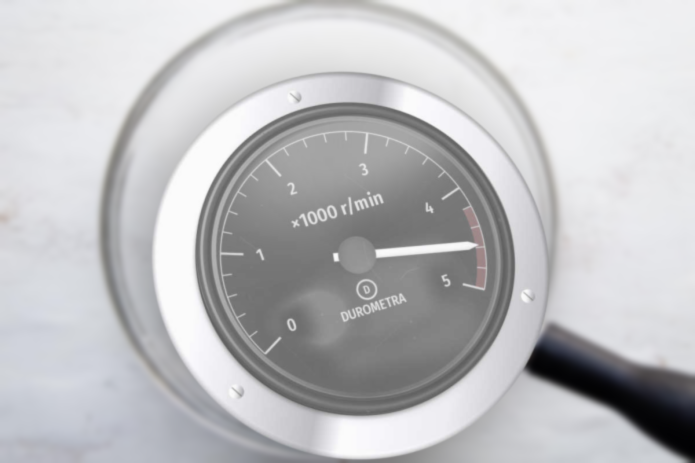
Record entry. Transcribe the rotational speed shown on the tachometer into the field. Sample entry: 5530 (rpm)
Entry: 4600 (rpm)
